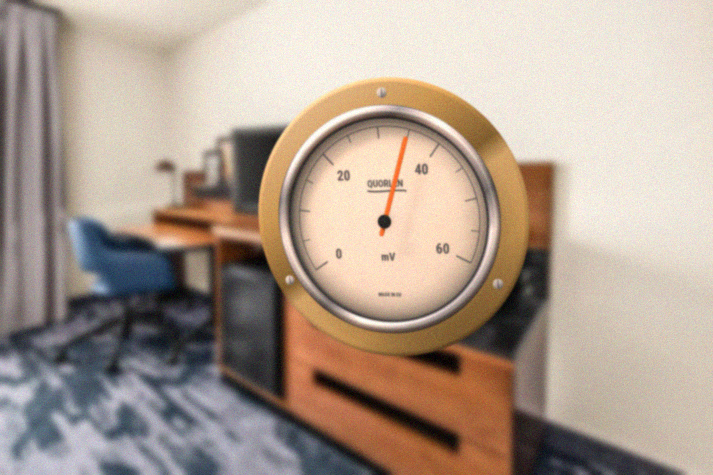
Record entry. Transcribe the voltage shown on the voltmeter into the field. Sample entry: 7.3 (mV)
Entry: 35 (mV)
